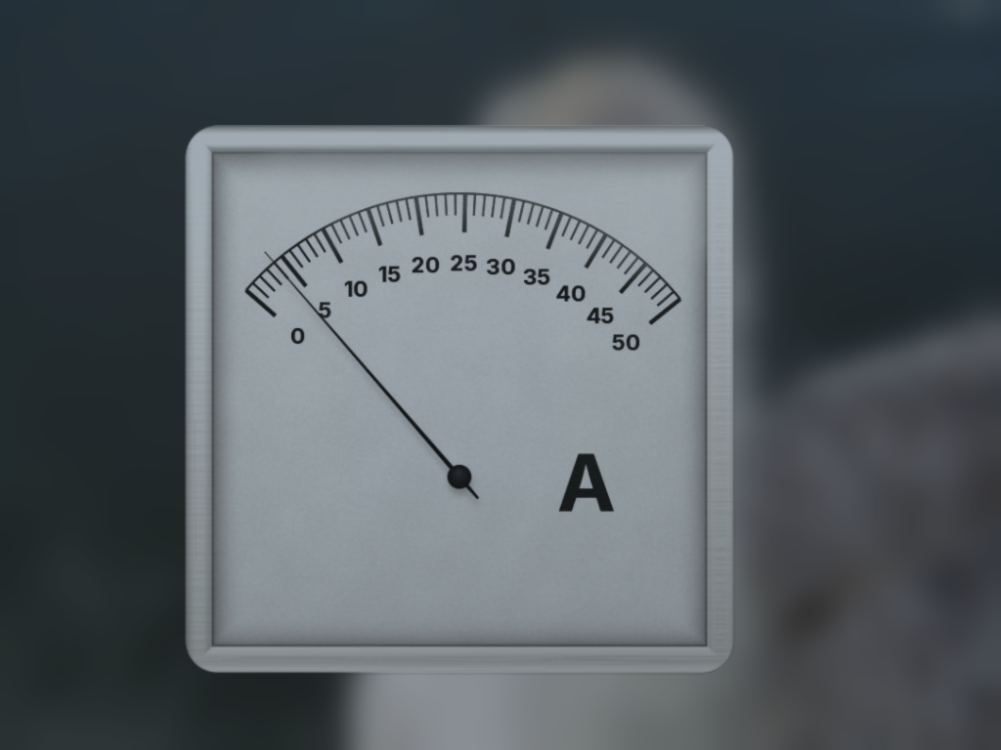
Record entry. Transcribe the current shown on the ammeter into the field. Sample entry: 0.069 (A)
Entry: 4 (A)
